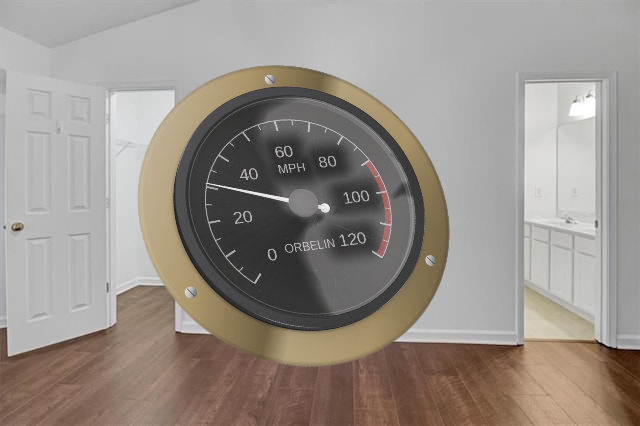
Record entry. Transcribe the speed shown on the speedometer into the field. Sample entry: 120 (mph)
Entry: 30 (mph)
